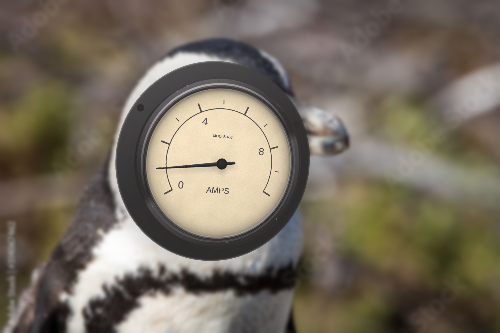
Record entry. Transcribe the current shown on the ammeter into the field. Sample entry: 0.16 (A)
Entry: 1 (A)
